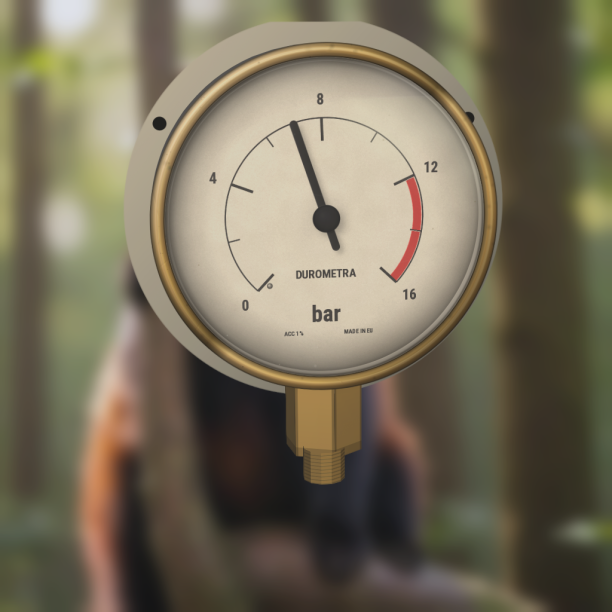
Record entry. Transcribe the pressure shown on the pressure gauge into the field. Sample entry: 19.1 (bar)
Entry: 7 (bar)
